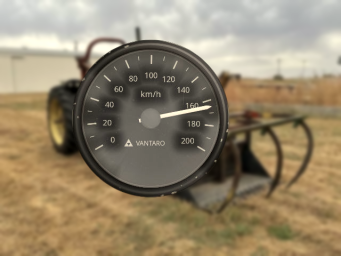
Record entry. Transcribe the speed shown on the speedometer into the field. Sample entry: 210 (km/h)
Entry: 165 (km/h)
